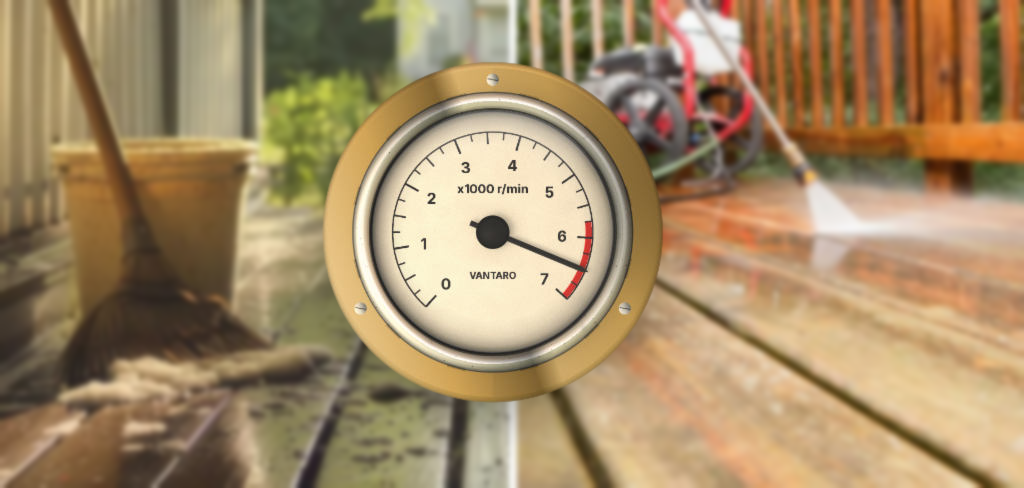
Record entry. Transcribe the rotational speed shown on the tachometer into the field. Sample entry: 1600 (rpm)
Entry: 6500 (rpm)
